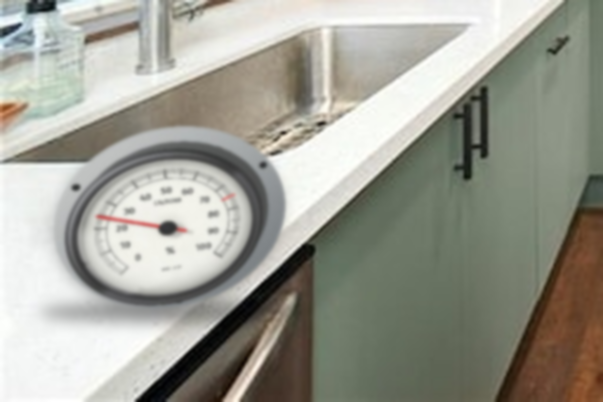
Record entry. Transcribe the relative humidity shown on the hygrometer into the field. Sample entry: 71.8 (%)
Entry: 25 (%)
